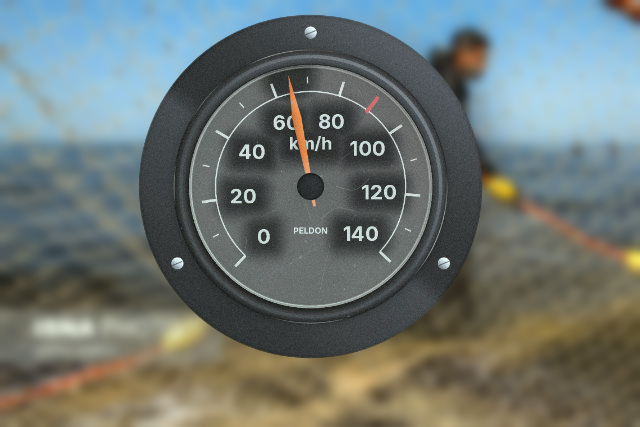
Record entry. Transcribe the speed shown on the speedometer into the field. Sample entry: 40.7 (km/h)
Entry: 65 (km/h)
